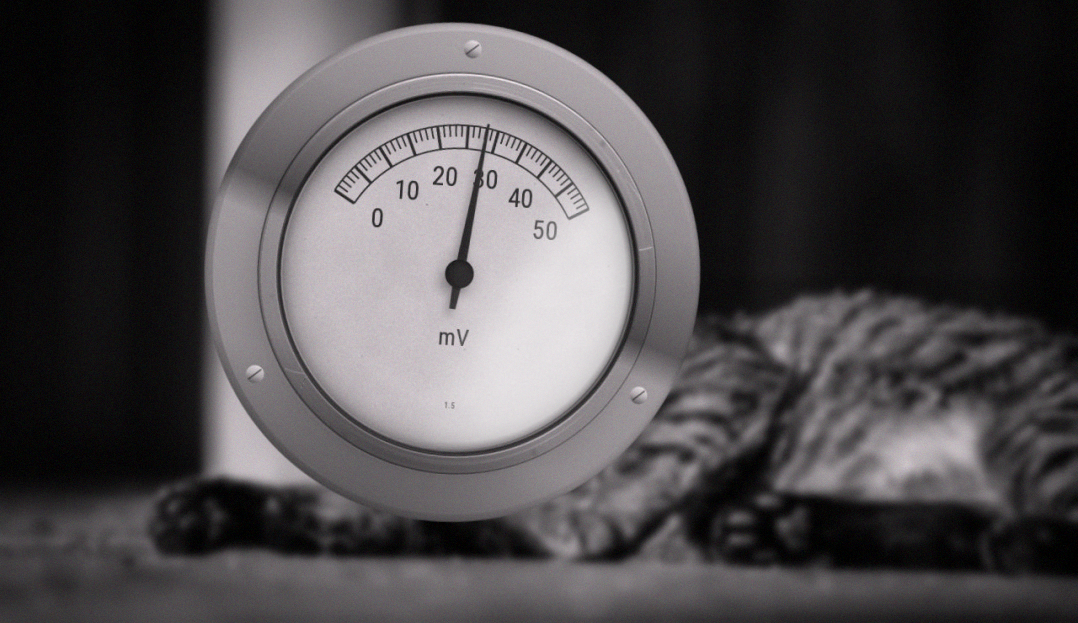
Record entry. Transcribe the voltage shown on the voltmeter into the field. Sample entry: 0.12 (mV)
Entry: 28 (mV)
